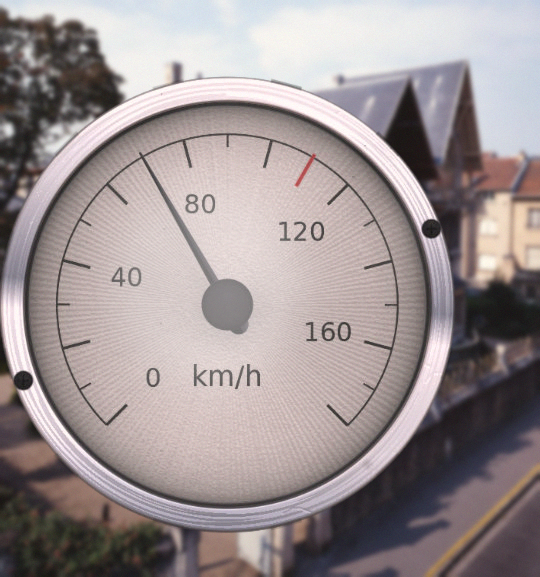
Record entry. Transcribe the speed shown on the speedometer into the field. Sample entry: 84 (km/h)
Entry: 70 (km/h)
